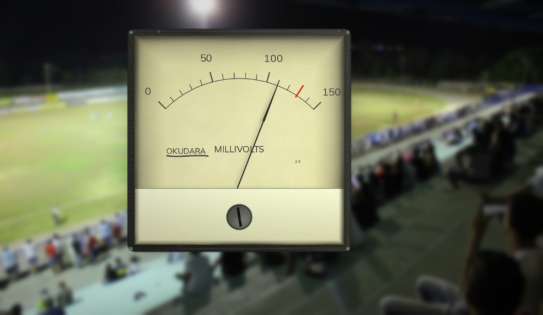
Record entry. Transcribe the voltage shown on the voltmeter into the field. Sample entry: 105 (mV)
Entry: 110 (mV)
